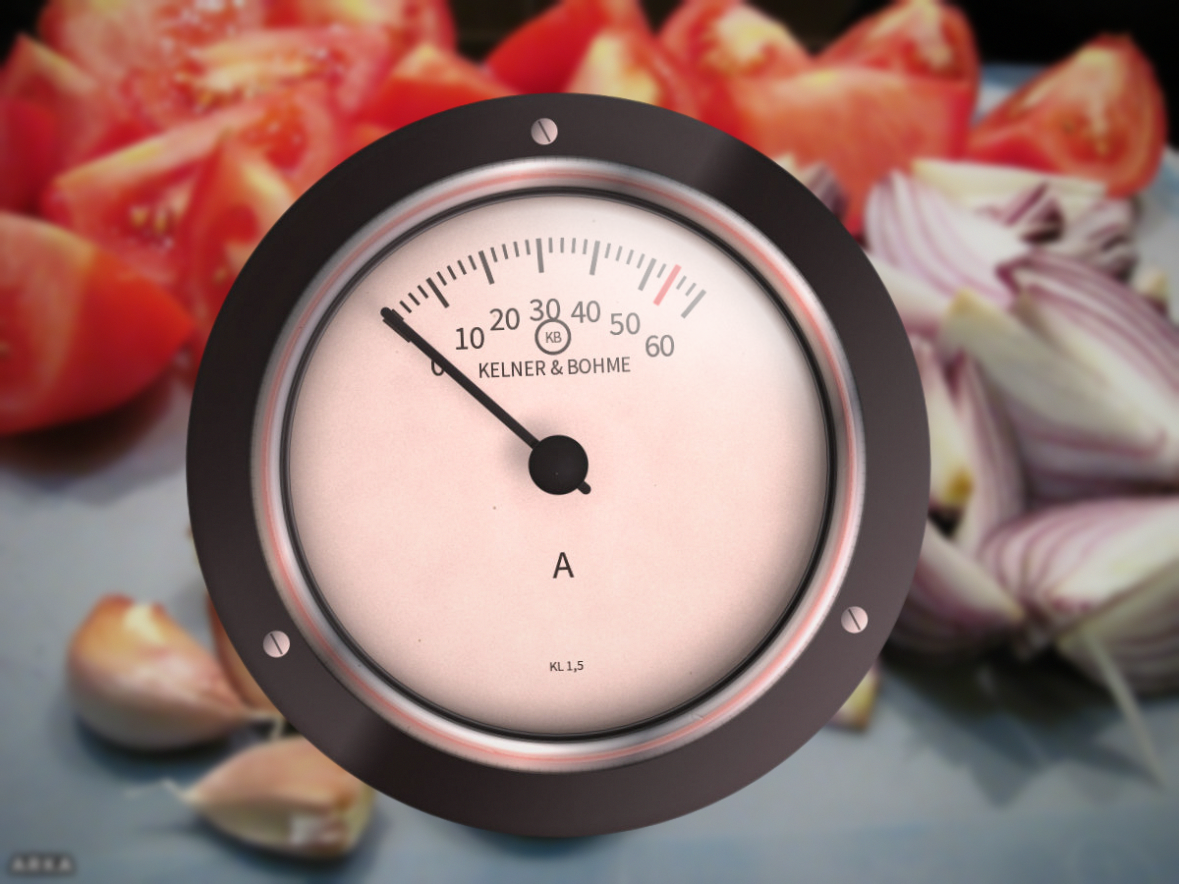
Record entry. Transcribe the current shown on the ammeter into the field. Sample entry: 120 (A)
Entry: 1 (A)
